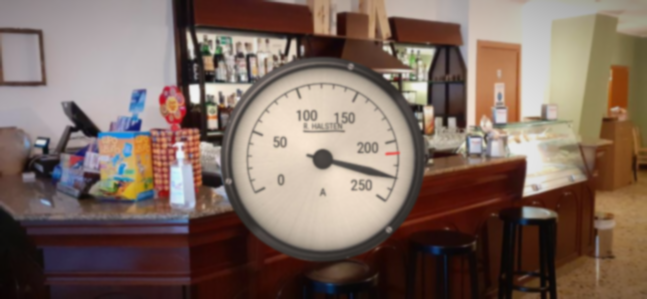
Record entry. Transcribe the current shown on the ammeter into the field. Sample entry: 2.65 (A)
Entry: 230 (A)
